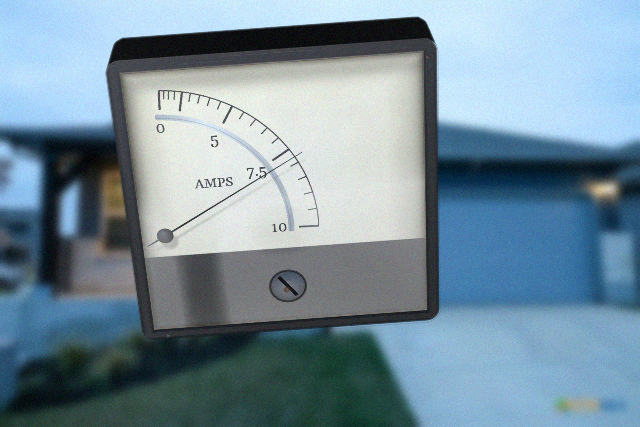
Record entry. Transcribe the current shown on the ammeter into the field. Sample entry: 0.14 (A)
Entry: 7.75 (A)
